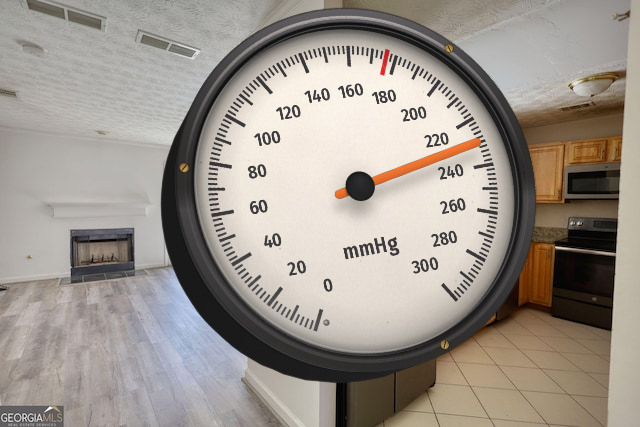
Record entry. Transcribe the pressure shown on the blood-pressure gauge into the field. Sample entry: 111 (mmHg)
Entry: 230 (mmHg)
